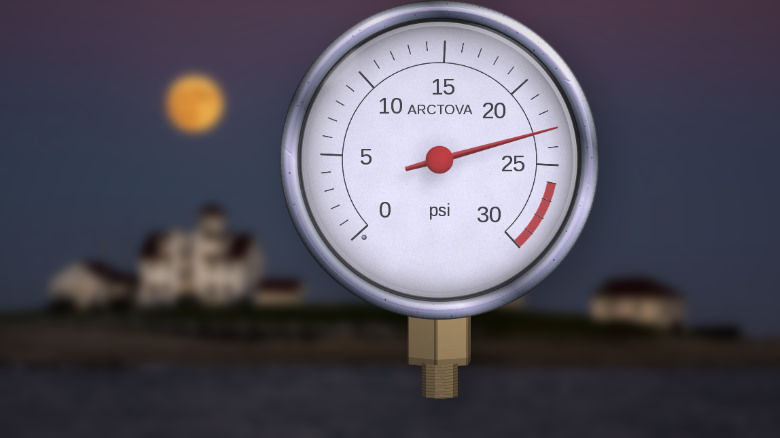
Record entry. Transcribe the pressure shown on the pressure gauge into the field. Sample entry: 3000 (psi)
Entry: 23 (psi)
